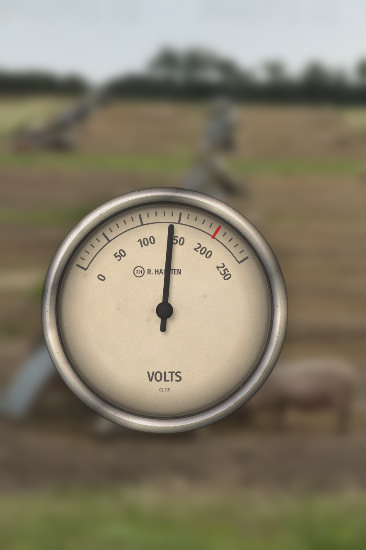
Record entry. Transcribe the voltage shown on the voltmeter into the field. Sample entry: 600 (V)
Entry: 140 (V)
